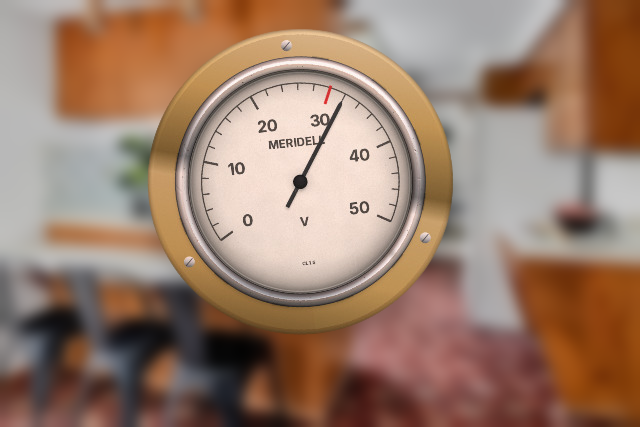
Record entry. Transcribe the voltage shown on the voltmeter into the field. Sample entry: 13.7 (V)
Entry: 32 (V)
